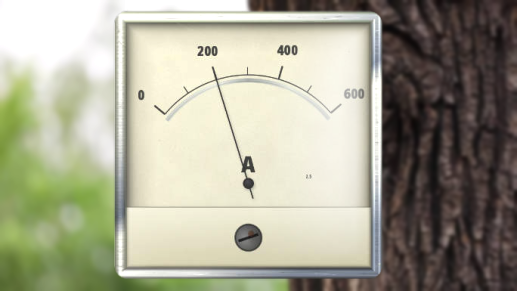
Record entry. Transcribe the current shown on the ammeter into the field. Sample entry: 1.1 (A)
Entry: 200 (A)
